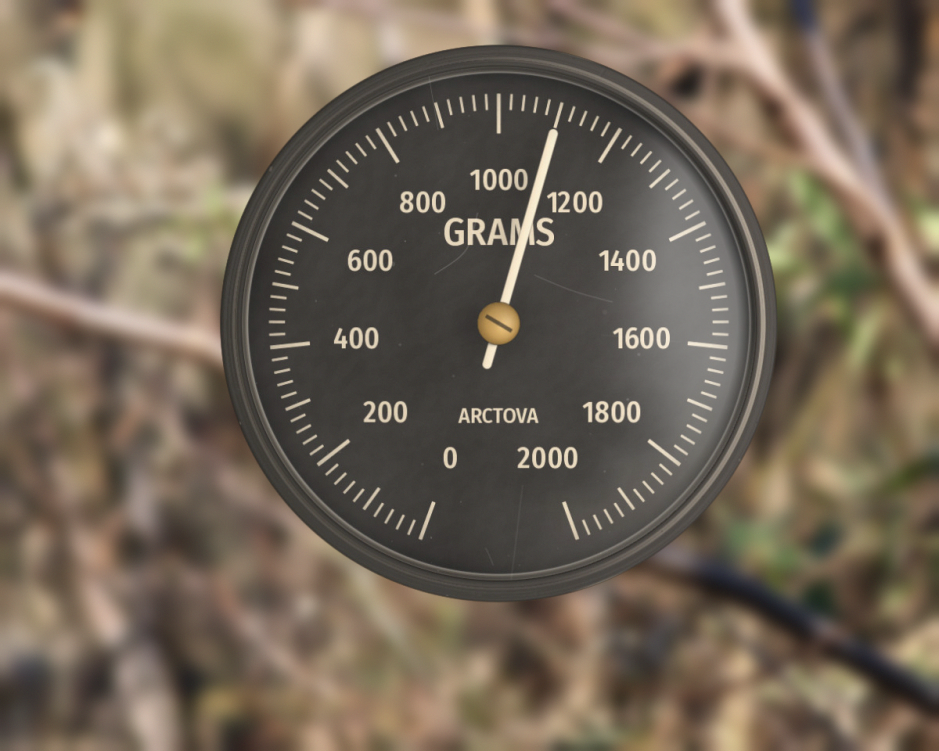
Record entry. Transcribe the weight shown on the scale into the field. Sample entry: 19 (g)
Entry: 1100 (g)
